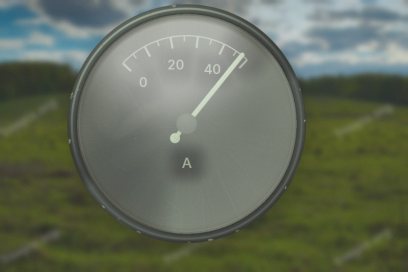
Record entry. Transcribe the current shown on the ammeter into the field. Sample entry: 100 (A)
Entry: 47.5 (A)
